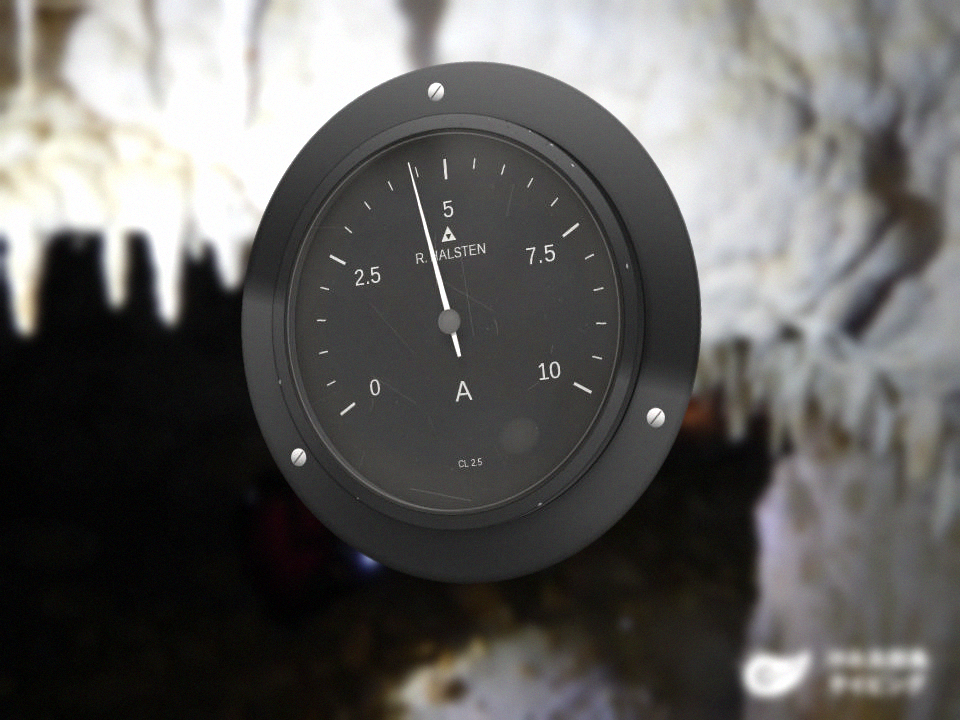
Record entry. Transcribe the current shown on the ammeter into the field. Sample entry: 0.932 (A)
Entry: 4.5 (A)
